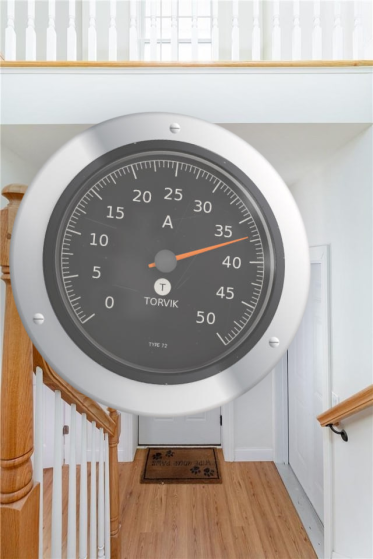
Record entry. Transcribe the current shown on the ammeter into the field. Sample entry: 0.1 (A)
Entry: 37 (A)
